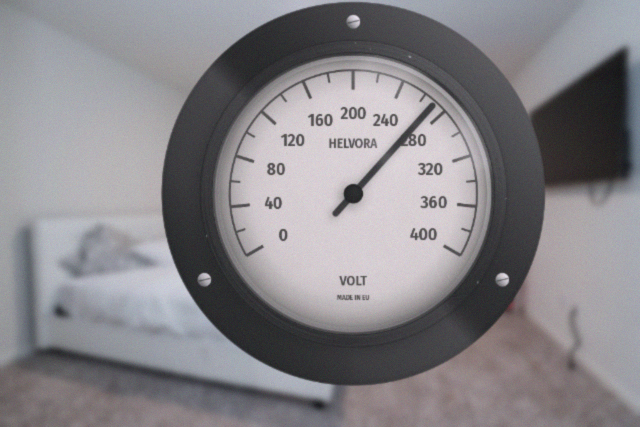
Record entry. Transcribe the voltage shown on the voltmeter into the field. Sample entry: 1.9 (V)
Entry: 270 (V)
